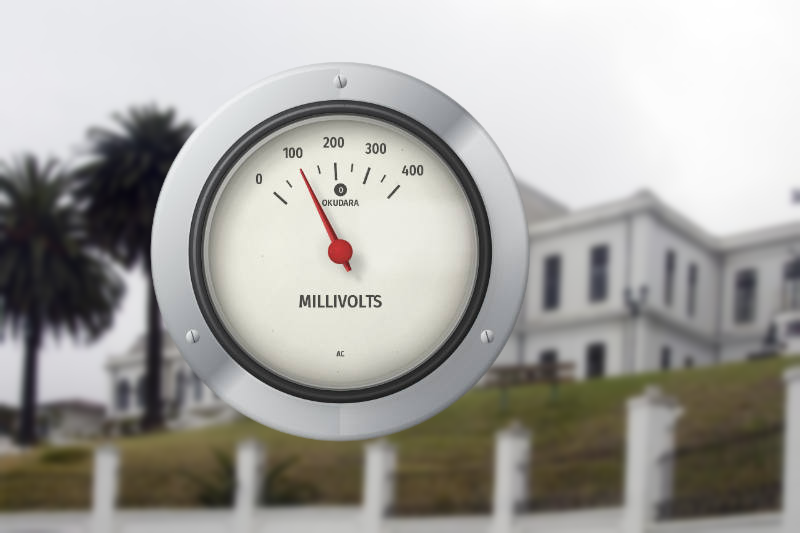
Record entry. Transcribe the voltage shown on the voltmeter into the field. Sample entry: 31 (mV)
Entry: 100 (mV)
